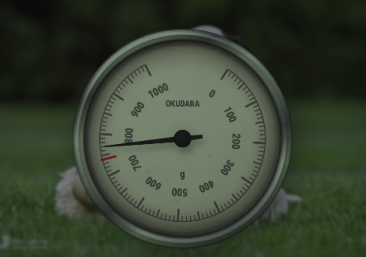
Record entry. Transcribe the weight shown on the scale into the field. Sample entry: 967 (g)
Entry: 770 (g)
